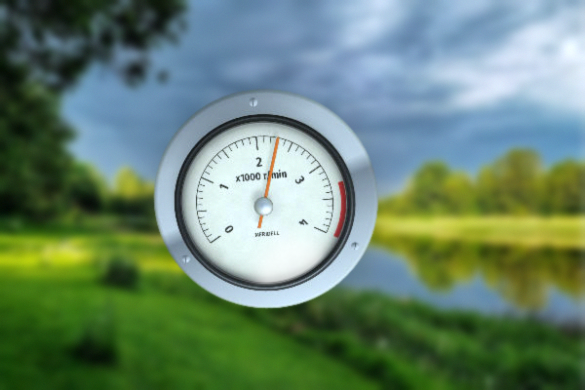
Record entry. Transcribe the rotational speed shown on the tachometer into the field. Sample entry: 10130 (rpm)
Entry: 2300 (rpm)
